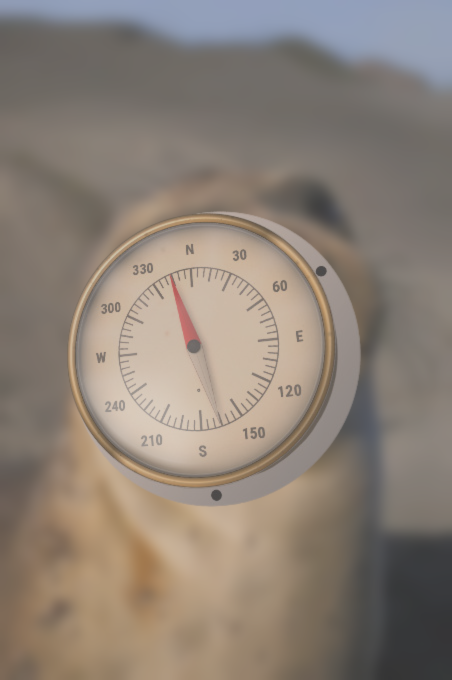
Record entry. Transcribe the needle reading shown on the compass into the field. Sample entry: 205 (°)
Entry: 345 (°)
